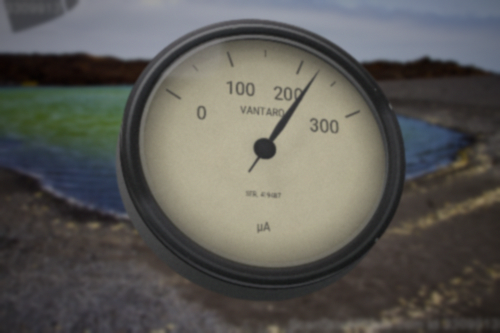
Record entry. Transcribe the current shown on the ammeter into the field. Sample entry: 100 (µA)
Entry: 225 (µA)
